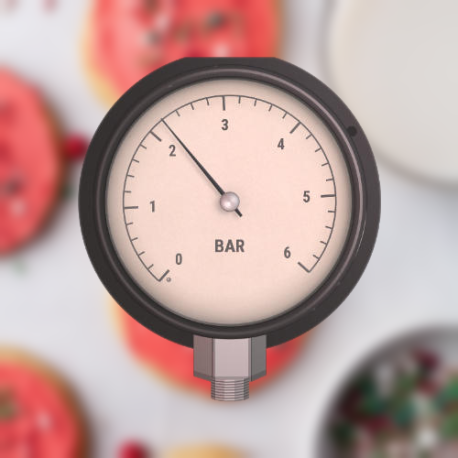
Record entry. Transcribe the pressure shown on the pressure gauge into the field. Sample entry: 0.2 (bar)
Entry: 2.2 (bar)
